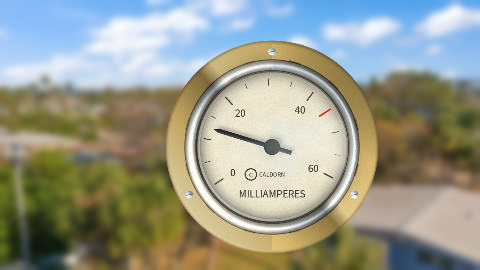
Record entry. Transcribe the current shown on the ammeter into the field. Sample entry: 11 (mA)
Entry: 12.5 (mA)
